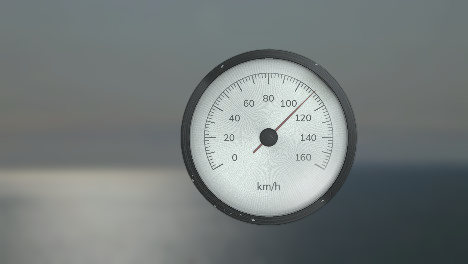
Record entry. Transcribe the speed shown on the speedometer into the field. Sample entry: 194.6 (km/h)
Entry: 110 (km/h)
